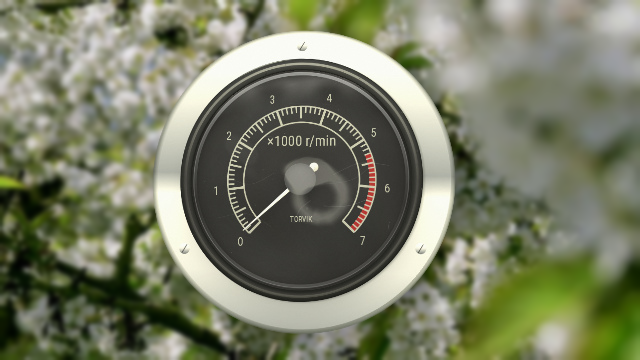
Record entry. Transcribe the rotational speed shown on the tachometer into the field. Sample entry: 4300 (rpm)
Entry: 100 (rpm)
